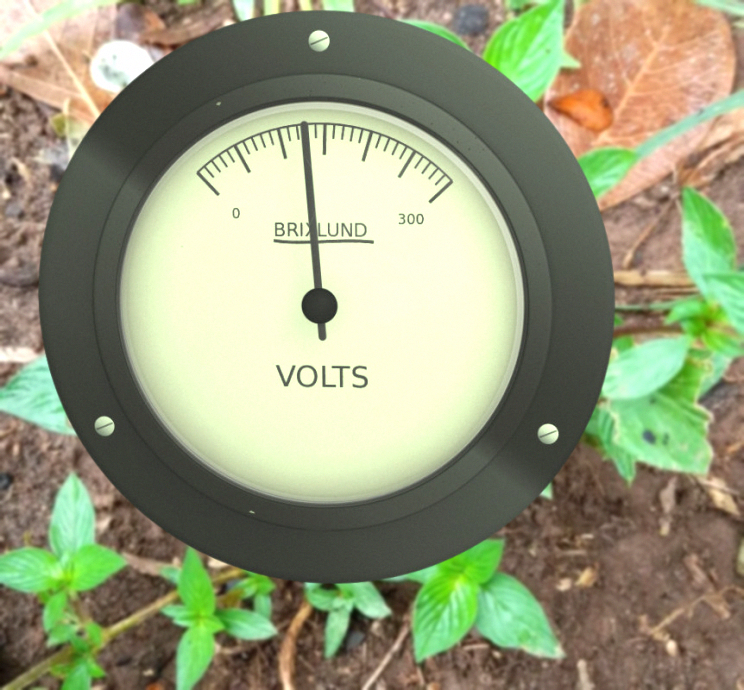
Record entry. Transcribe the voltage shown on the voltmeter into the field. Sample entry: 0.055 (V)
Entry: 130 (V)
